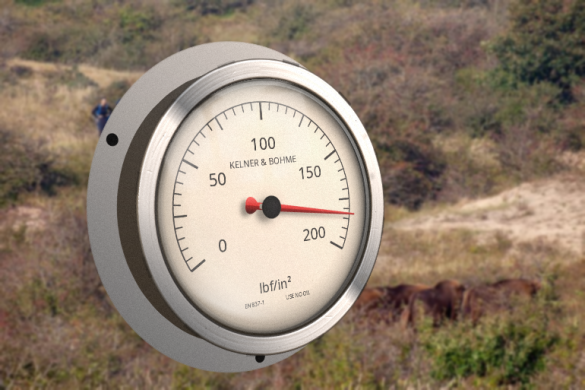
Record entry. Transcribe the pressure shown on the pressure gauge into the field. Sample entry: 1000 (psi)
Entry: 182.5 (psi)
